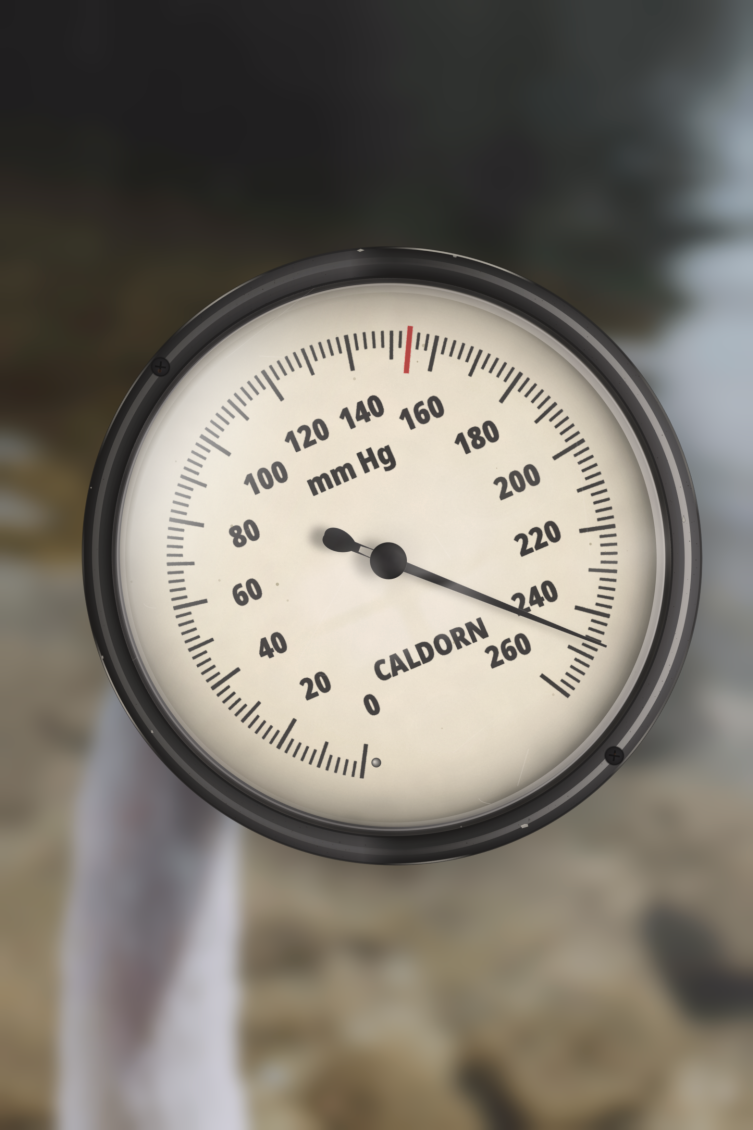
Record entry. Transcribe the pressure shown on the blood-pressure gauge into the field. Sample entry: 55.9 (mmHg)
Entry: 246 (mmHg)
